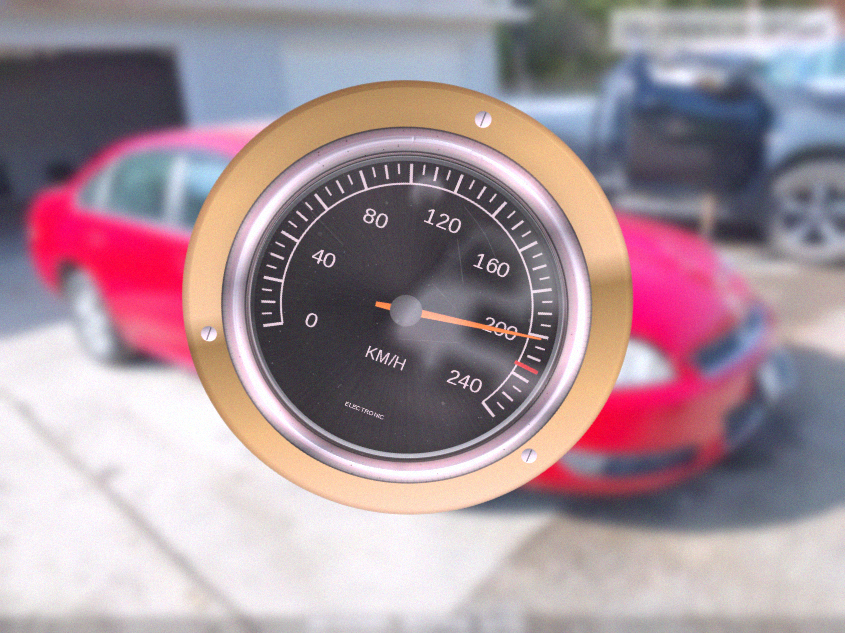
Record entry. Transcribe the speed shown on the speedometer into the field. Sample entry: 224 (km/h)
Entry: 200 (km/h)
